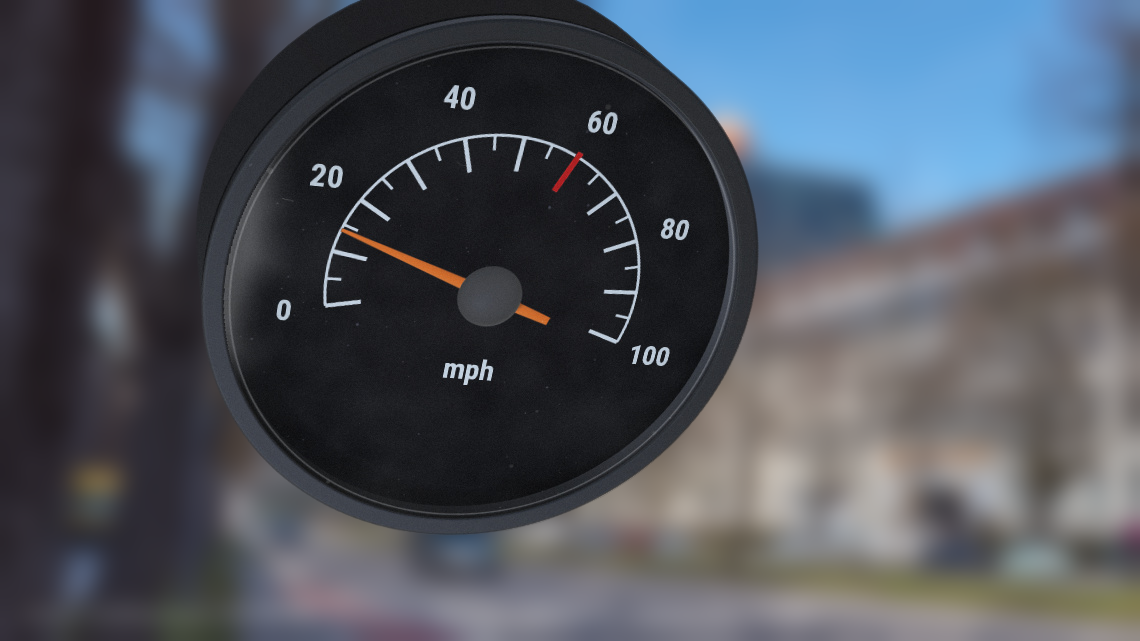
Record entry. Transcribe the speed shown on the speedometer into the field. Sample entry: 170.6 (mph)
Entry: 15 (mph)
